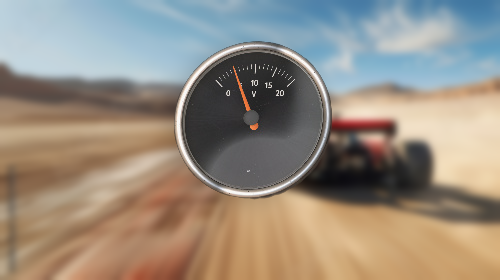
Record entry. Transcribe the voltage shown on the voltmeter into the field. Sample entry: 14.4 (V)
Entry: 5 (V)
